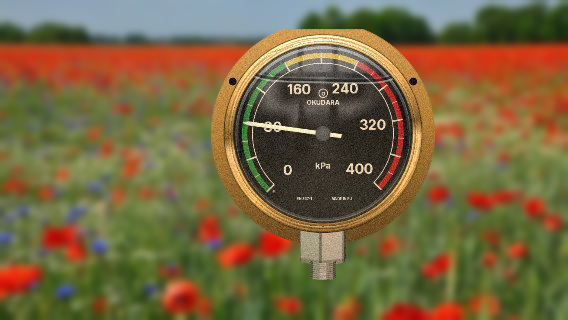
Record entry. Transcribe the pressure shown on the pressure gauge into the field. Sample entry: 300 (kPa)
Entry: 80 (kPa)
